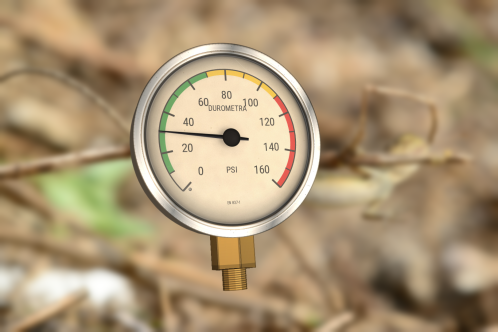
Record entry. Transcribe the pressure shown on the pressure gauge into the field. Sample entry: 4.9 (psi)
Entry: 30 (psi)
